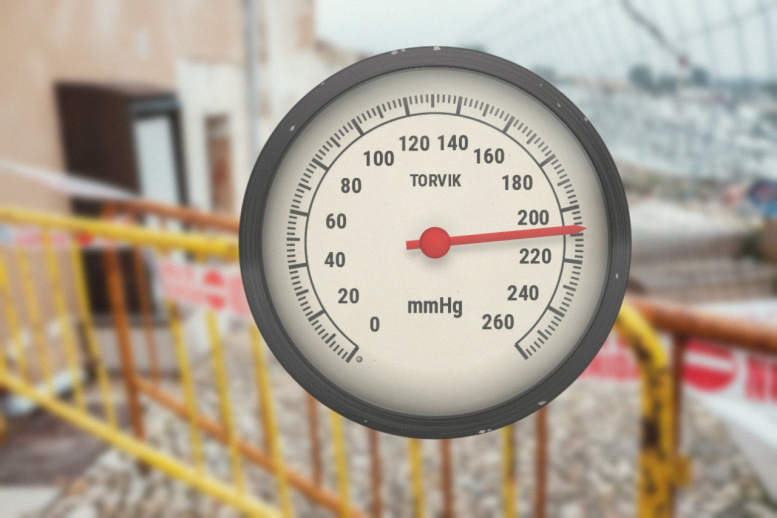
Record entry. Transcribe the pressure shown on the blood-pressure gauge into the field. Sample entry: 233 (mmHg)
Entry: 208 (mmHg)
